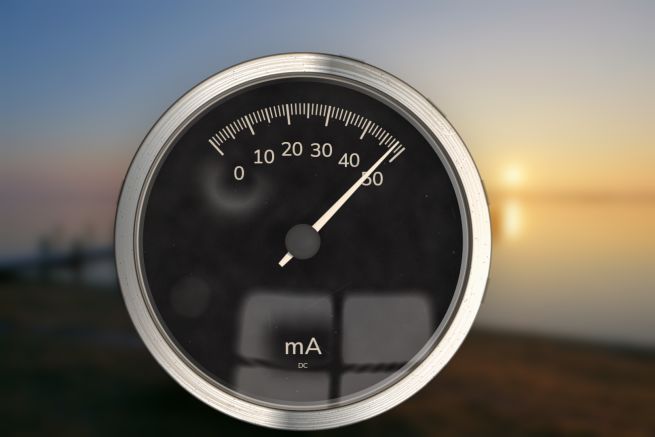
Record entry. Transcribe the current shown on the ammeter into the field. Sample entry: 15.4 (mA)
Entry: 48 (mA)
